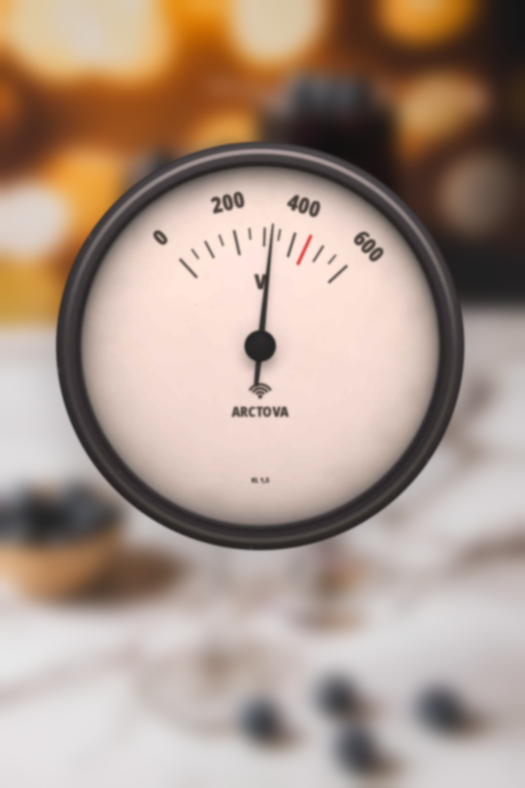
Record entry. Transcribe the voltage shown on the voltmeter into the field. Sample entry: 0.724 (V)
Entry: 325 (V)
